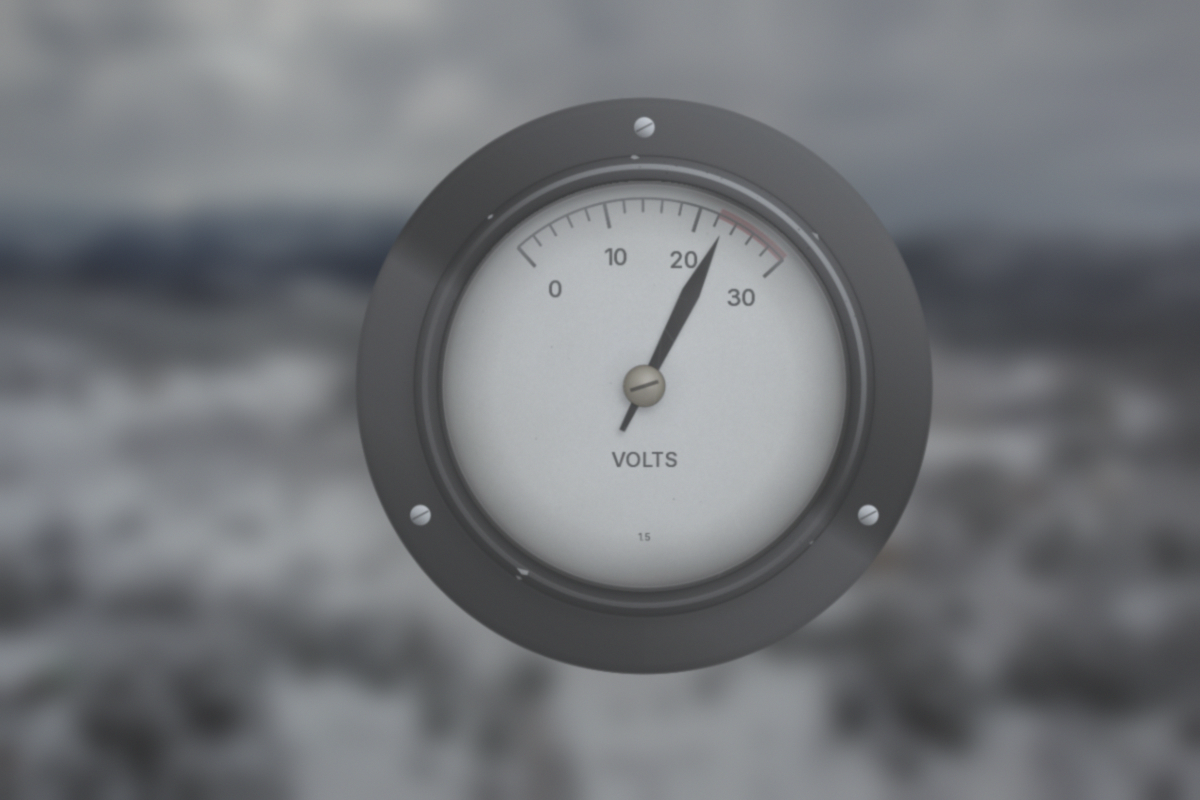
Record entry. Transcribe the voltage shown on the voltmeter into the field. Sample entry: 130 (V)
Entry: 23 (V)
